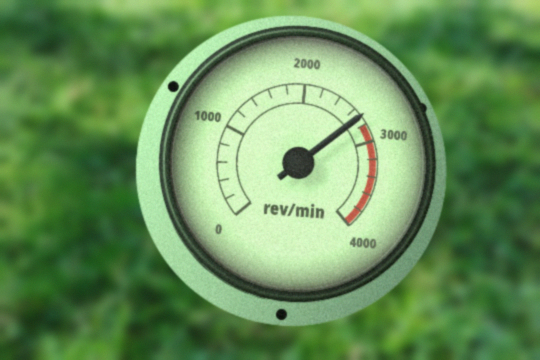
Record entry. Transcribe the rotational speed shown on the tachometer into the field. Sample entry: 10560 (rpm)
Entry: 2700 (rpm)
